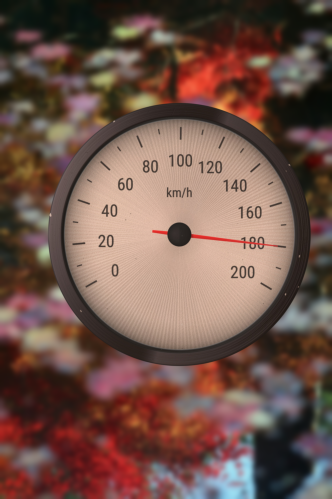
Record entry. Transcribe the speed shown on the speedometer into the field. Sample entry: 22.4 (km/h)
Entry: 180 (km/h)
